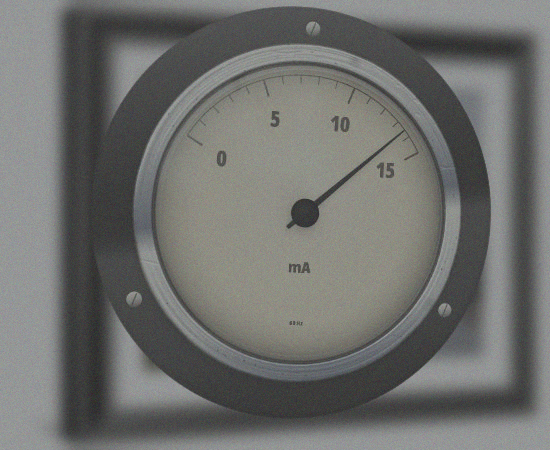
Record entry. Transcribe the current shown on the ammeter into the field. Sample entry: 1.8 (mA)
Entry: 13.5 (mA)
